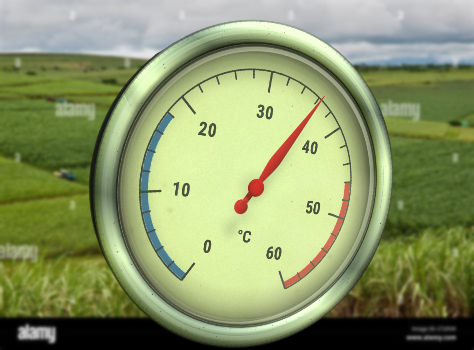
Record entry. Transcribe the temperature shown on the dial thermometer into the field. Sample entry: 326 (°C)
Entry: 36 (°C)
